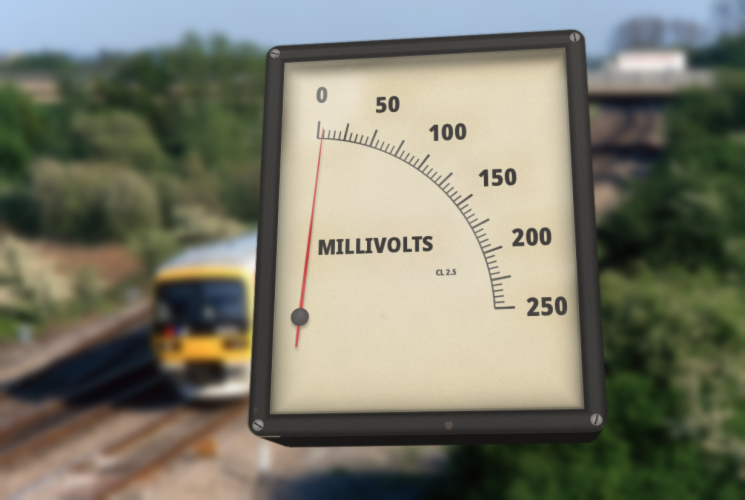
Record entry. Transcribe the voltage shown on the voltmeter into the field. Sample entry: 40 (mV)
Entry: 5 (mV)
